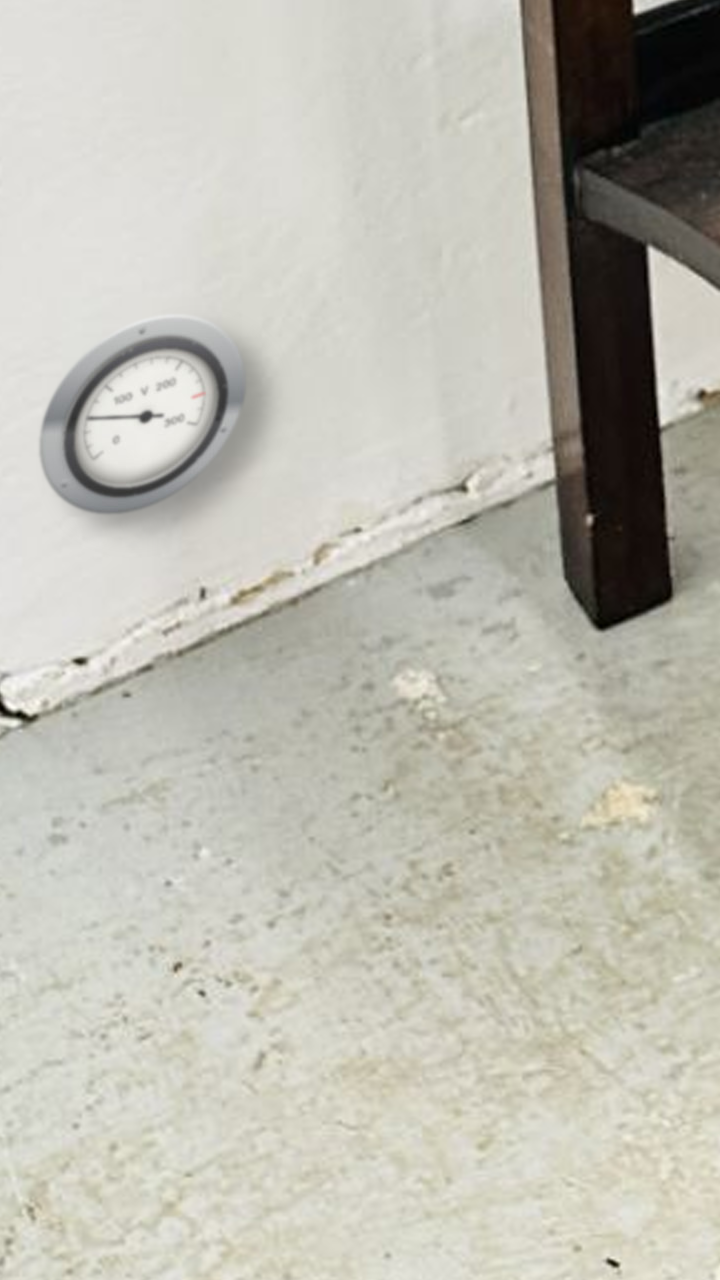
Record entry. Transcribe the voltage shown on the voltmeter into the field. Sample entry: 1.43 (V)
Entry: 60 (V)
